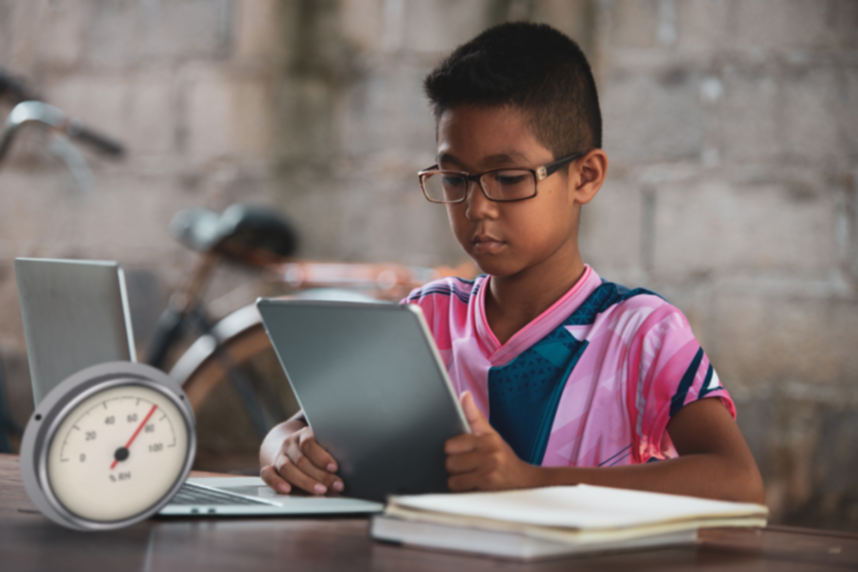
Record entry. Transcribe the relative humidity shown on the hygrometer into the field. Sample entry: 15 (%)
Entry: 70 (%)
